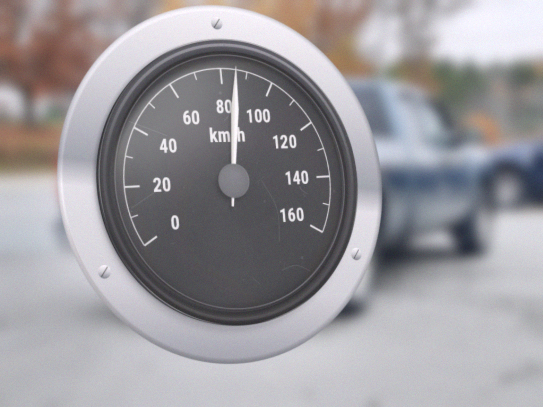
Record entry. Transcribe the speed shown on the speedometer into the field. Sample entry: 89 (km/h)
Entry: 85 (km/h)
